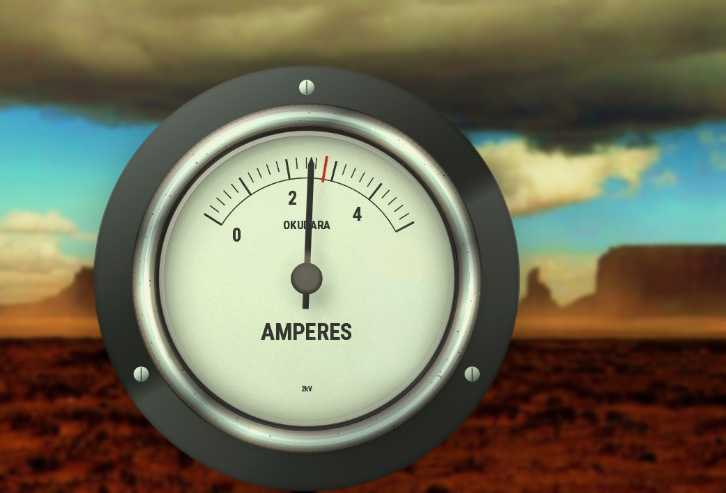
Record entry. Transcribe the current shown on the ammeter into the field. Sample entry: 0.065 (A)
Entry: 2.5 (A)
